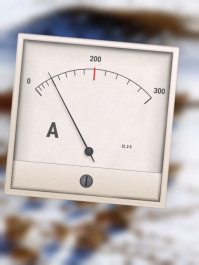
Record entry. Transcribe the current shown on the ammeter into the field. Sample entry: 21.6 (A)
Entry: 100 (A)
